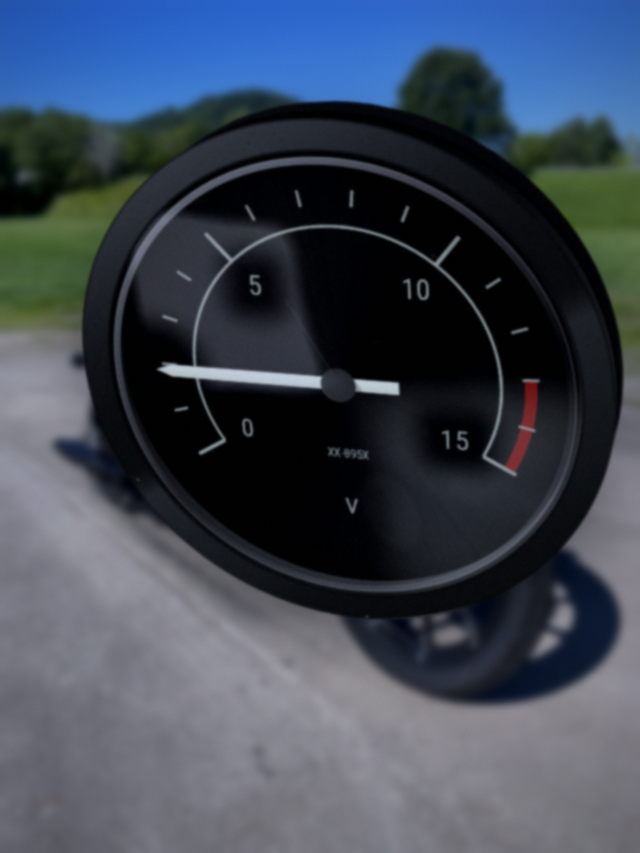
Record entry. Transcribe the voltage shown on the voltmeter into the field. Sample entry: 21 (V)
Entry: 2 (V)
